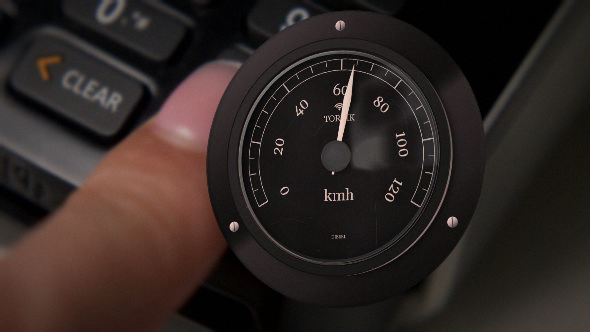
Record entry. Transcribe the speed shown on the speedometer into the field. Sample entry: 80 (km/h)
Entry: 65 (km/h)
